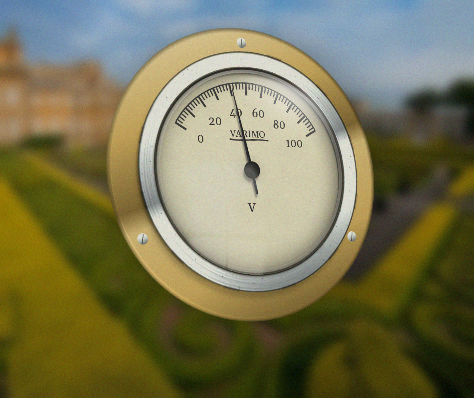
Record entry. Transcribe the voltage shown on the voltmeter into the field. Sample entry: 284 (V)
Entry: 40 (V)
